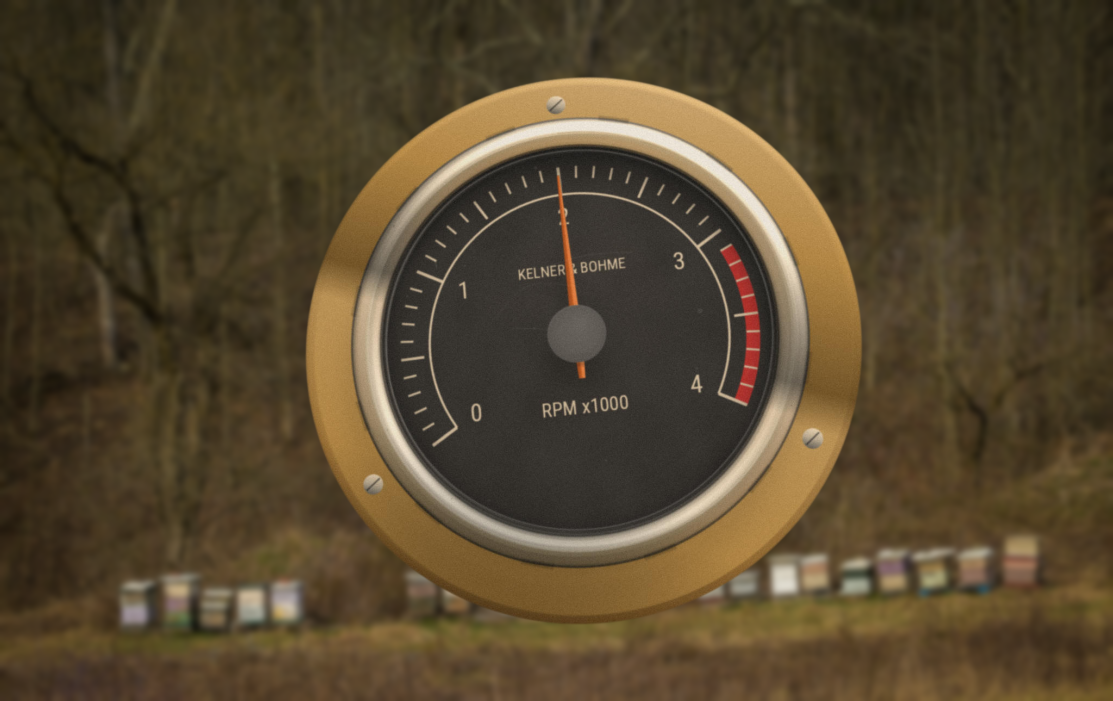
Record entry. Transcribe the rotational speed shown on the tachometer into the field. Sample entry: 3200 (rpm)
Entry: 2000 (rpm)
